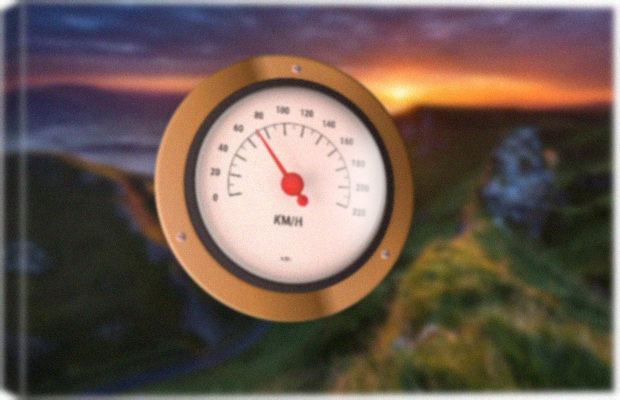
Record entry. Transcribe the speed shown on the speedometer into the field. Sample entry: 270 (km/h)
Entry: 70 (km/h)
